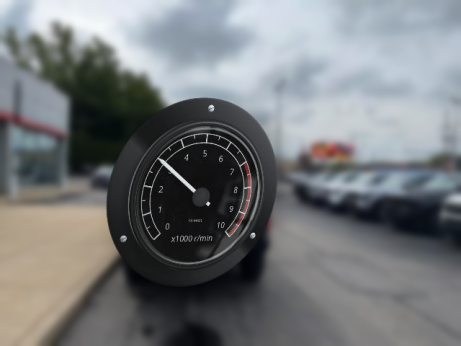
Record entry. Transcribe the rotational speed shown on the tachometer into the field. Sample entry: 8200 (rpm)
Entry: 3000 (rpm)
